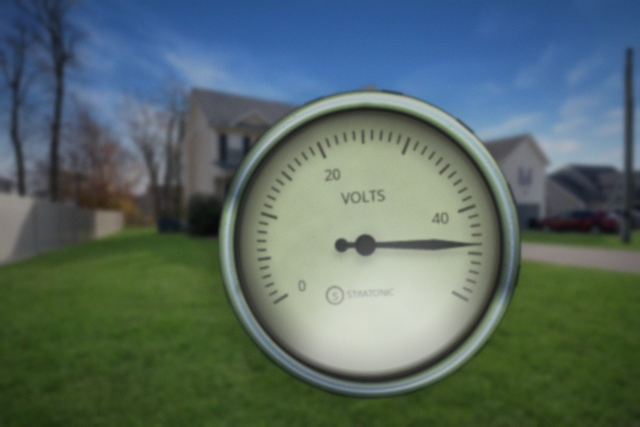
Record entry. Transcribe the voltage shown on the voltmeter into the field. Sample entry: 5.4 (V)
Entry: 44 (V)
